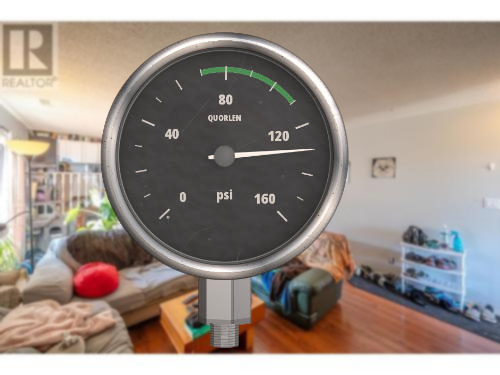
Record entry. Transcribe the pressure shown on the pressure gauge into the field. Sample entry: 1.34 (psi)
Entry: 130 (psi)
